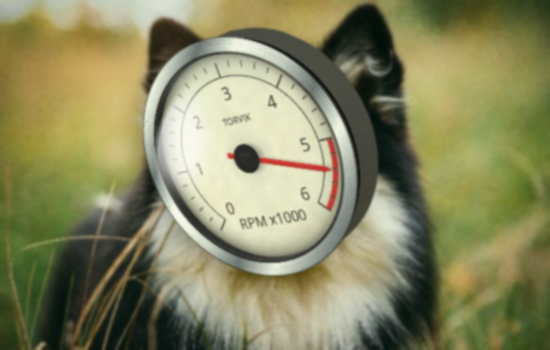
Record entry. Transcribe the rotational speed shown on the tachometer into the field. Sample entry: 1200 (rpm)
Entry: 5400 (rpm)
